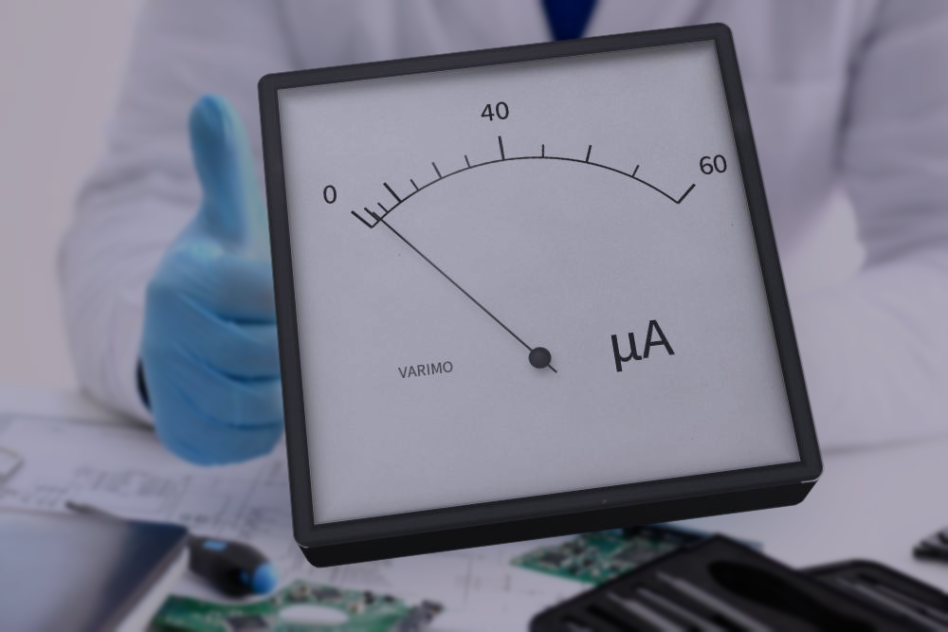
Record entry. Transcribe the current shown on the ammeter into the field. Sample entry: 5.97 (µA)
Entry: 10 (µA)
